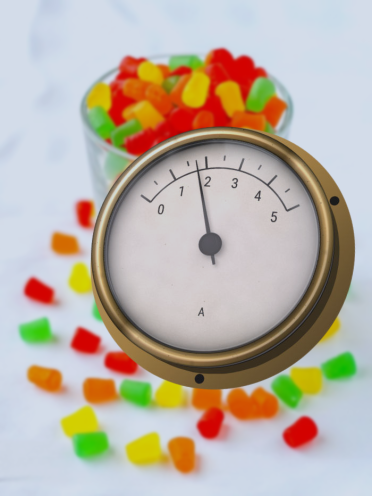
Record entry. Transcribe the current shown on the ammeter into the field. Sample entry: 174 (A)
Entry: 1.75 (A)
